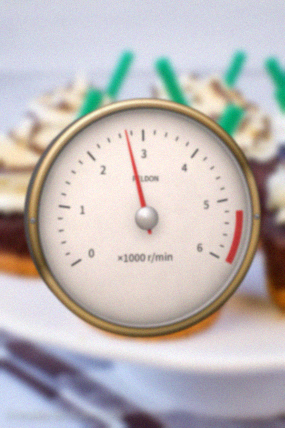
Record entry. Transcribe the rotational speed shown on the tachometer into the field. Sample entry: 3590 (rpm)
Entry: 2700 (rpm)
